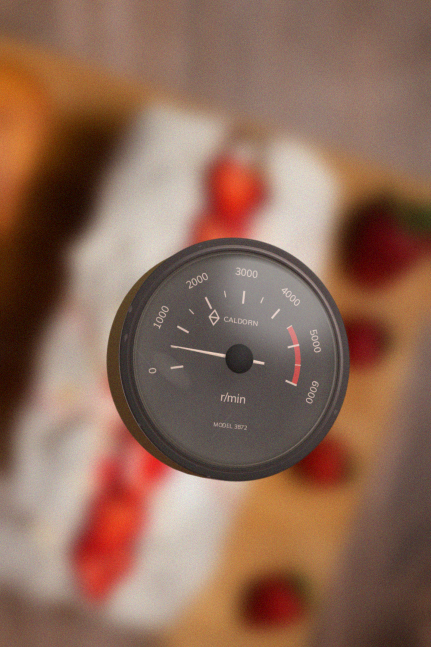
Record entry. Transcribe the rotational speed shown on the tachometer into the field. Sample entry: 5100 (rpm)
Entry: 500 (rpm)
